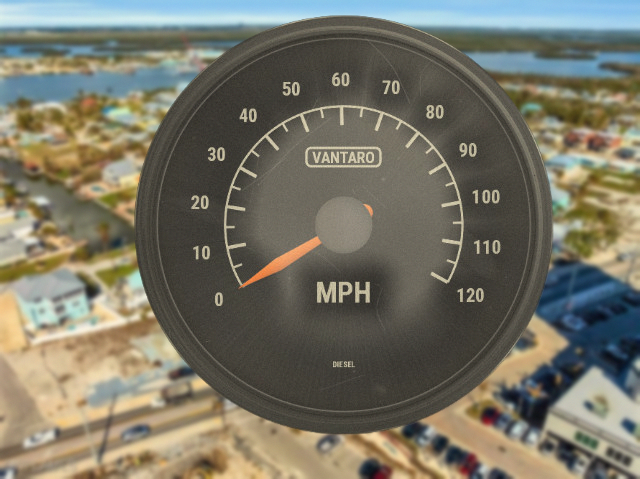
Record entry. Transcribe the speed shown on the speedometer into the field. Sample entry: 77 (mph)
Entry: 0 (mph)
